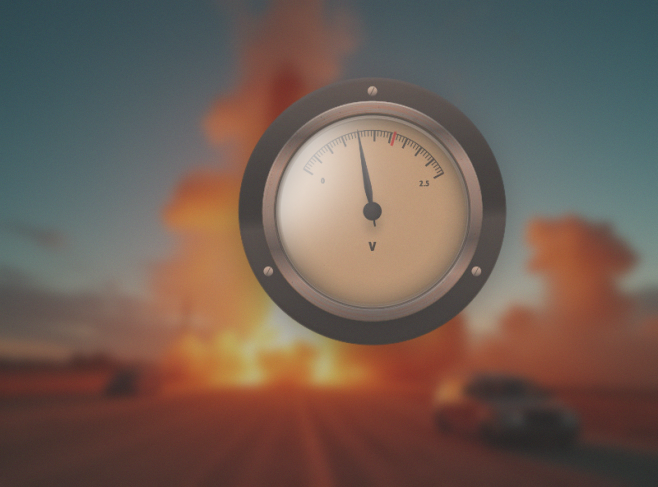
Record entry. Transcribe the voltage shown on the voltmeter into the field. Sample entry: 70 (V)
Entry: 1 (V)
